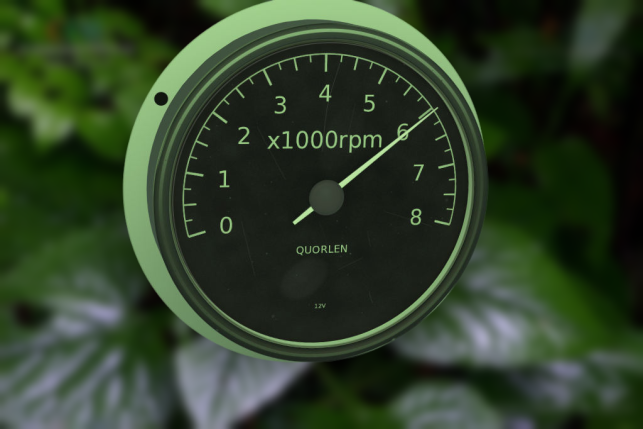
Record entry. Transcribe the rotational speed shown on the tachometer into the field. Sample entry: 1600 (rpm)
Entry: 6000 (rpm)
